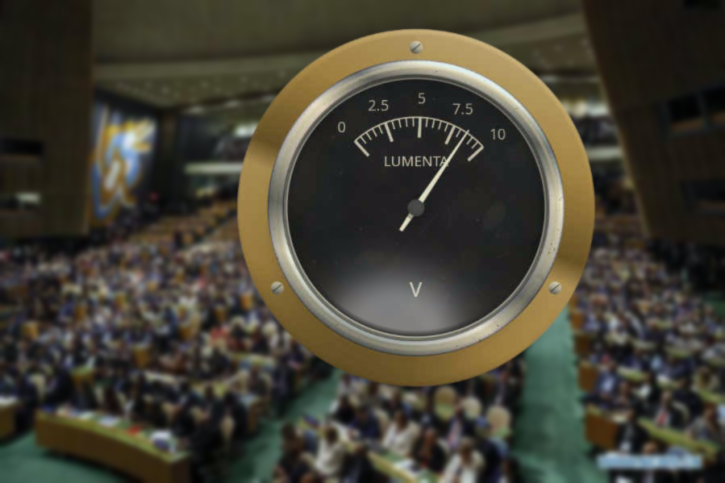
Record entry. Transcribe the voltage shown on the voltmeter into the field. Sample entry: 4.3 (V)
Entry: 8.5 (V)
